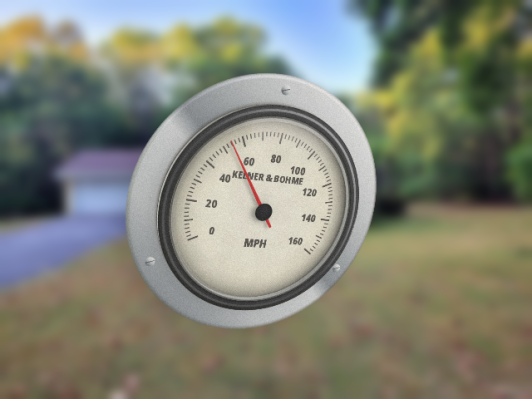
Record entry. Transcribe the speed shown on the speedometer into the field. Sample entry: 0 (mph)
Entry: 54 (mph)
